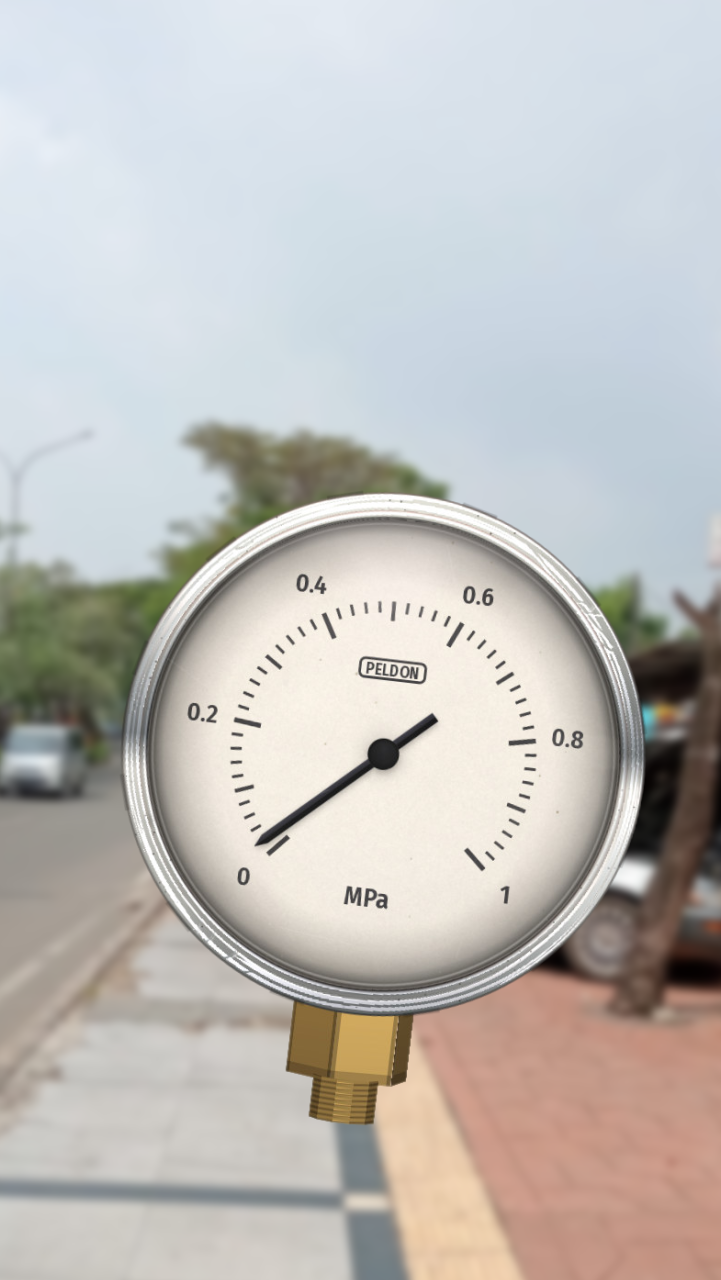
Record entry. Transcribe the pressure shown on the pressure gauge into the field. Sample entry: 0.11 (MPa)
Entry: 0.02 (MPa)
